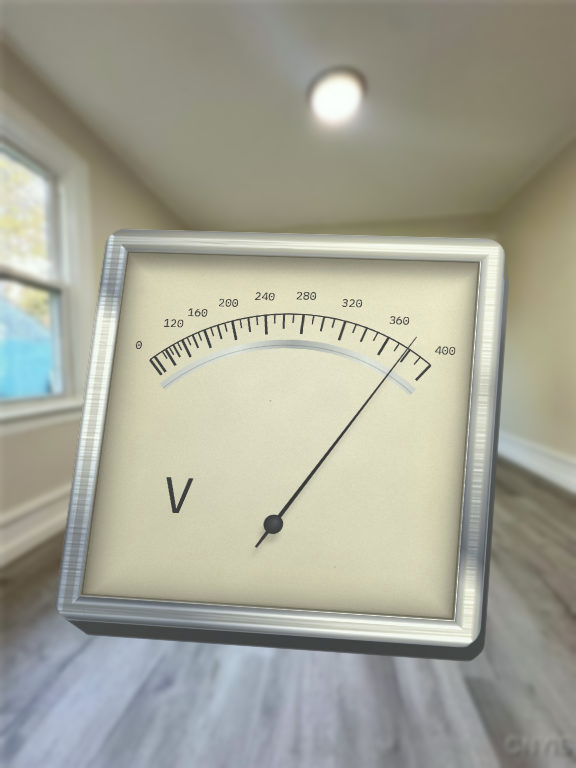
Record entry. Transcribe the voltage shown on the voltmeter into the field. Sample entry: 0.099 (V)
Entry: 380 (V)
